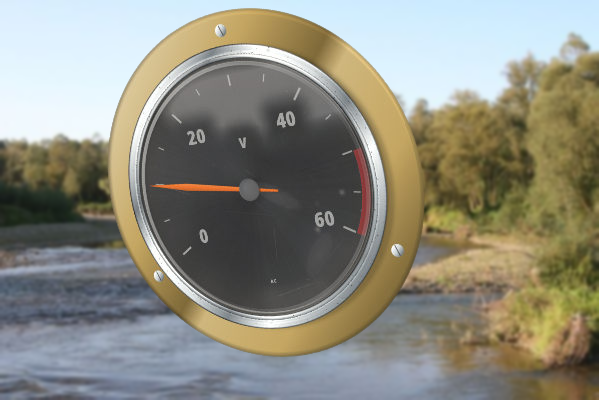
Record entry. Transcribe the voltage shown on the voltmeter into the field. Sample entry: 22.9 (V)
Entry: 10 (V)
